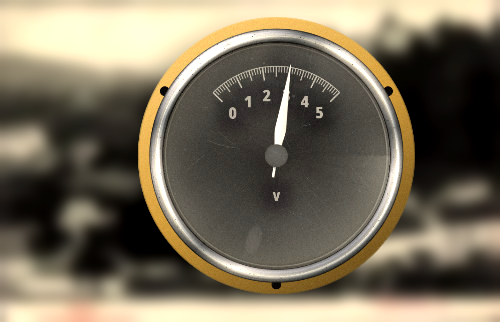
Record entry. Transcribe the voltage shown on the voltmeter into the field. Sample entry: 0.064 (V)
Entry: 3 (V)
